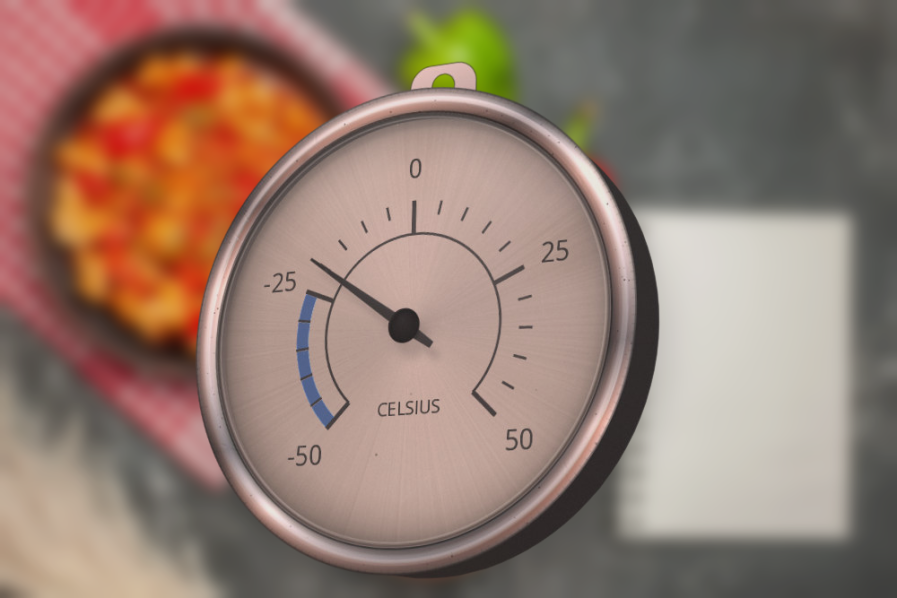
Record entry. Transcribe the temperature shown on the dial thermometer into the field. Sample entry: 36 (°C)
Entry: -20 (°C)
